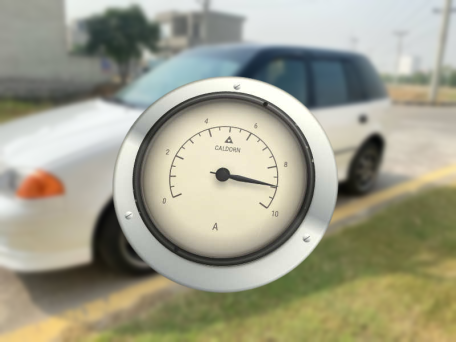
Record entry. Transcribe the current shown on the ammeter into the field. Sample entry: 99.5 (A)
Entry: 9 (A)
